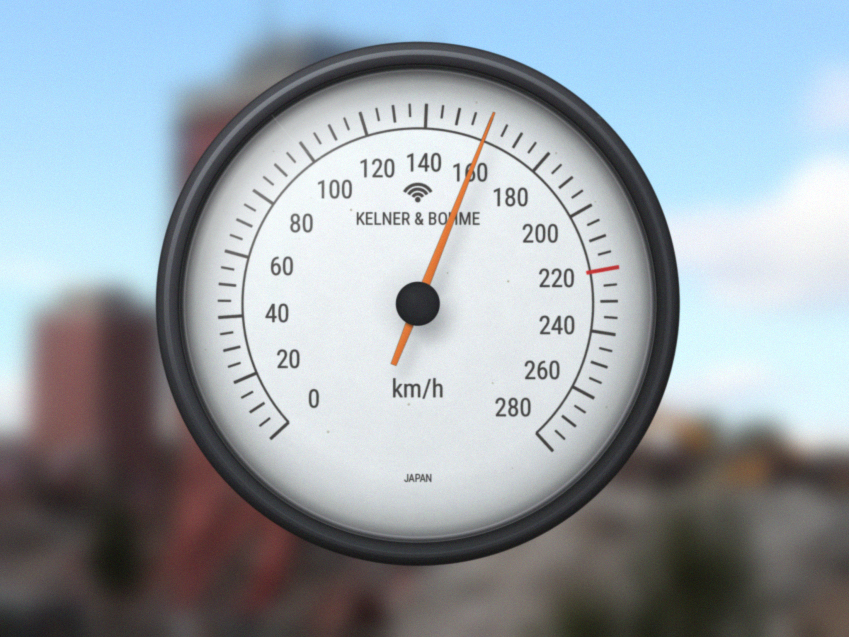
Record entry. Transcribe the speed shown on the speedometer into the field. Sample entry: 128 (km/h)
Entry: 160 (km/h)
